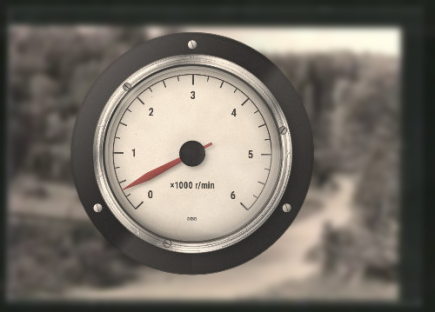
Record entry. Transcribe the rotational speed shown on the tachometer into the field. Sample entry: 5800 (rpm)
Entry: 375 (rpm)
